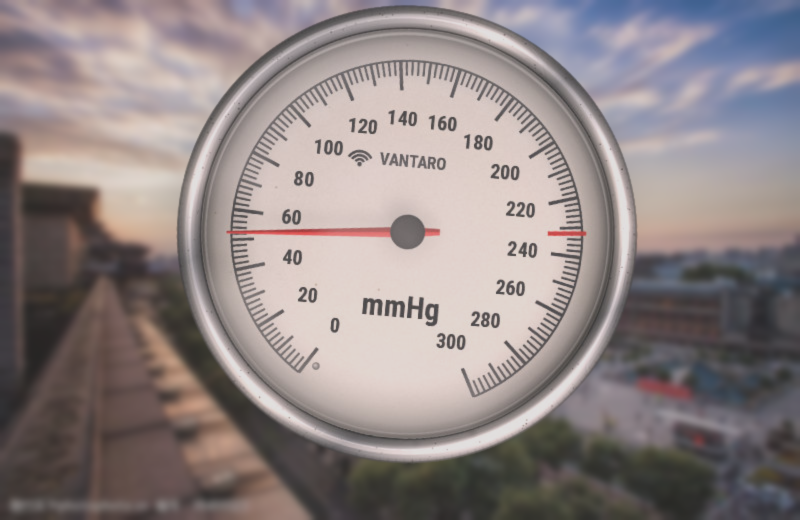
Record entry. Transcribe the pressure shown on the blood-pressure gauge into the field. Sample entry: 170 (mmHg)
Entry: 52 (mmHg)
